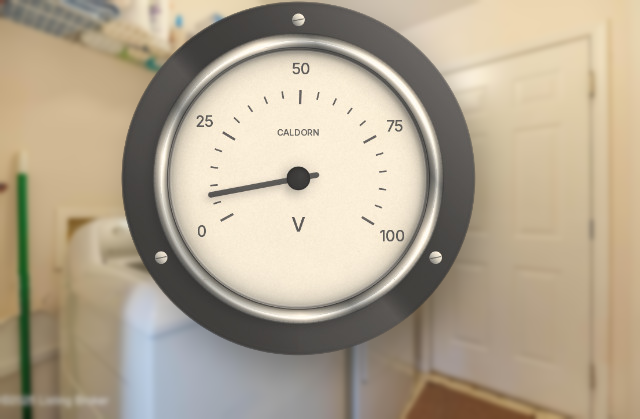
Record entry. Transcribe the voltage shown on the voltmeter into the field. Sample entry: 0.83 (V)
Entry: 7.5 (V)
